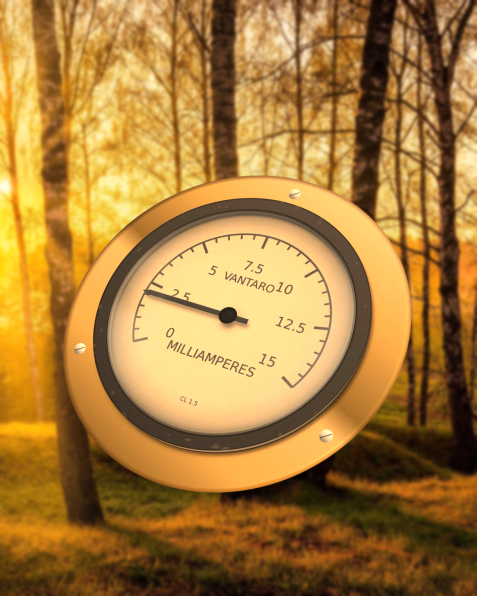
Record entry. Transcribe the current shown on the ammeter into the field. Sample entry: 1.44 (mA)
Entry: 2 (mA)
